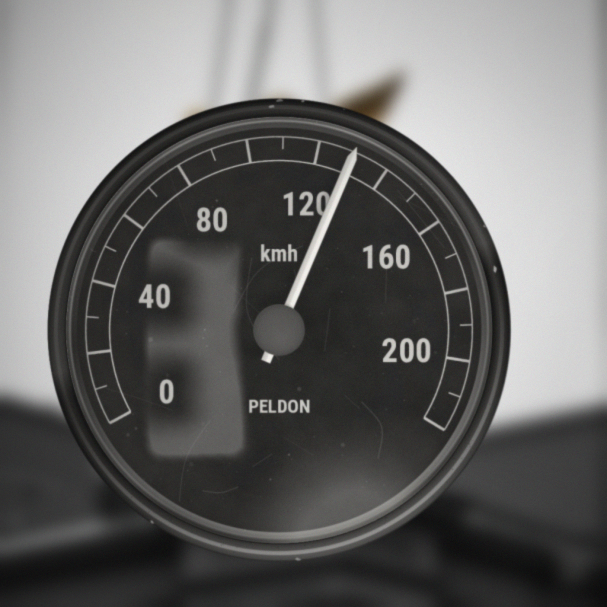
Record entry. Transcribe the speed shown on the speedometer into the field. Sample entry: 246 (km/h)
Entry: 130 (km/h)
